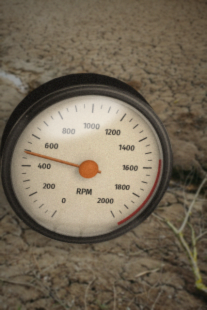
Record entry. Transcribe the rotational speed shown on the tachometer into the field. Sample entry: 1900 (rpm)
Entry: 500 (rpm)
